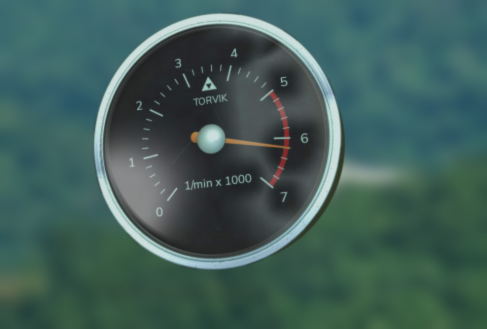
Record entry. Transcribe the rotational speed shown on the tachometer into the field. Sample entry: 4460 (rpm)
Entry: 6200 (rpm)
